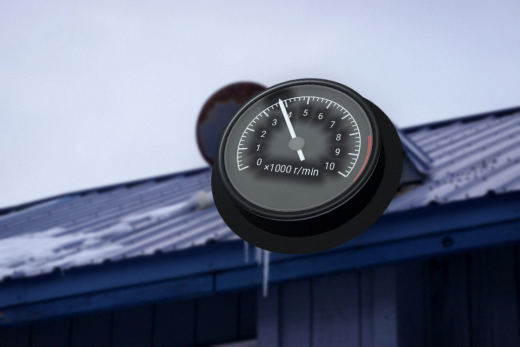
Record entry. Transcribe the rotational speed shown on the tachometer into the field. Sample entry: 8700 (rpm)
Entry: 3800 (rpm)
